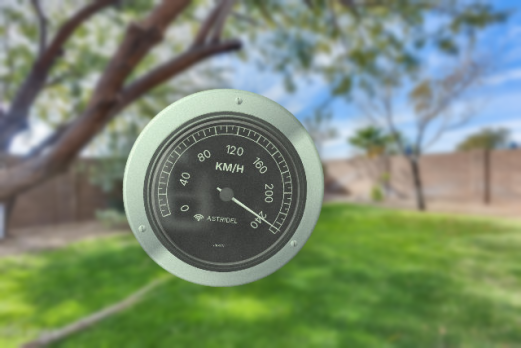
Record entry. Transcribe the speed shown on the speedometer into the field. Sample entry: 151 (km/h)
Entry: 235 (km/h)
